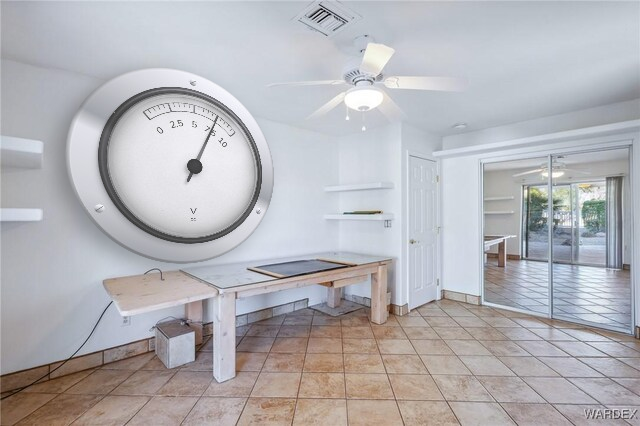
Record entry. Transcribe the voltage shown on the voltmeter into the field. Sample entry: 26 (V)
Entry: 7.5 (V)
